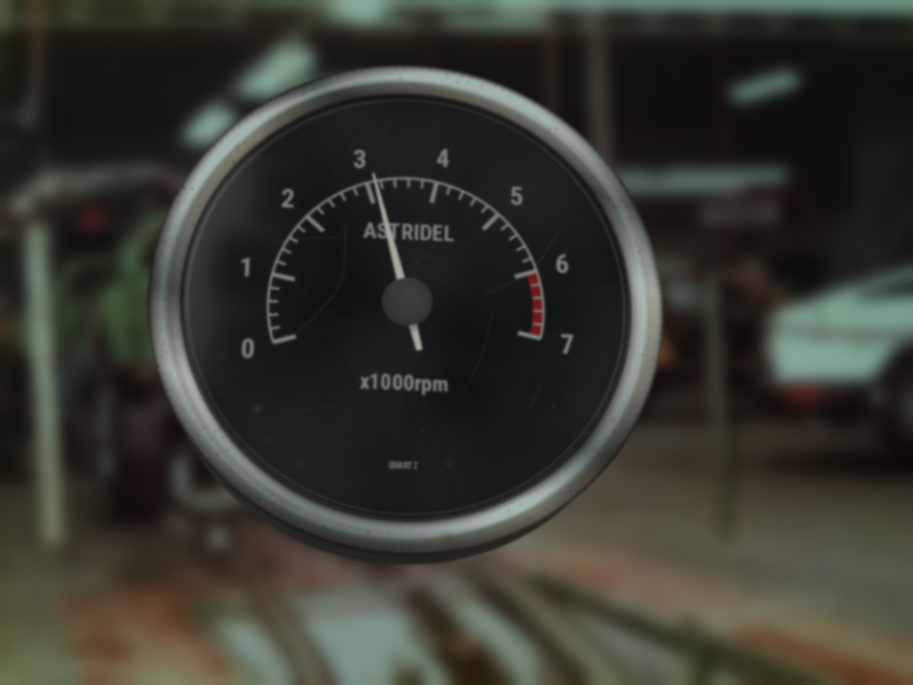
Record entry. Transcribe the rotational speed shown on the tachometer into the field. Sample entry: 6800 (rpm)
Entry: 3100 (rpm)
